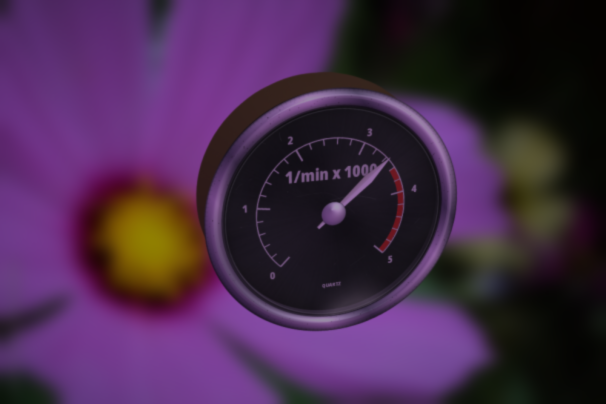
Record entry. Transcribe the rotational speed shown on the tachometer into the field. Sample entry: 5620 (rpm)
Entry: 3400 (rpm)
